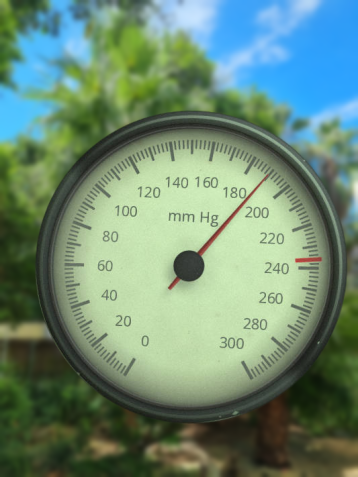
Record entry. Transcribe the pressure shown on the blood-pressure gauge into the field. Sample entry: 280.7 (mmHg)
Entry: 190 (mmHg)
